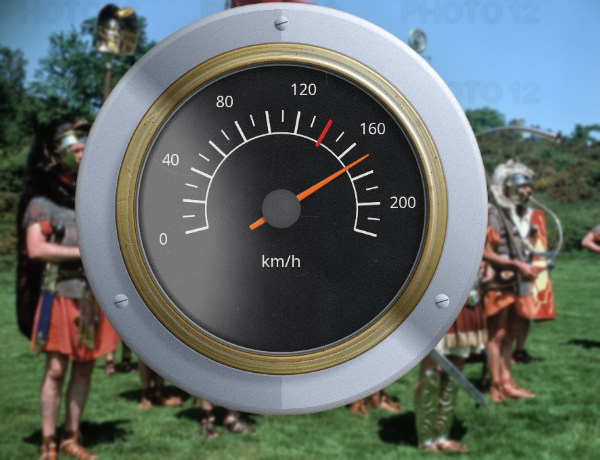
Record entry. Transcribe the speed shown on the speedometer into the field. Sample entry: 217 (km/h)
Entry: 170 (km/h)
